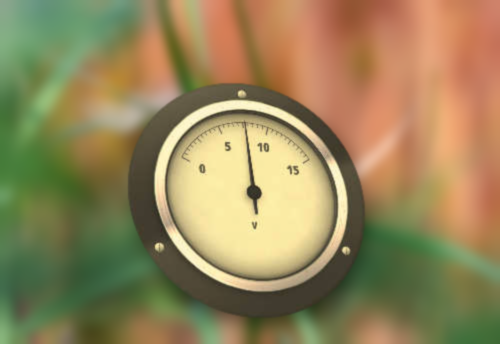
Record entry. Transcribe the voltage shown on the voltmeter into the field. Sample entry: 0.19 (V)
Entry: 7.5 (V)
